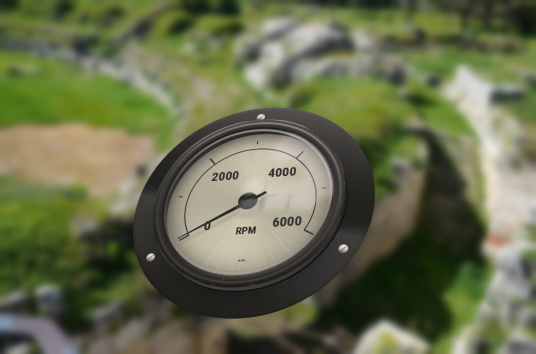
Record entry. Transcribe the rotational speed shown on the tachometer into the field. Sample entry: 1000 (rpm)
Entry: 0 (rpm)
